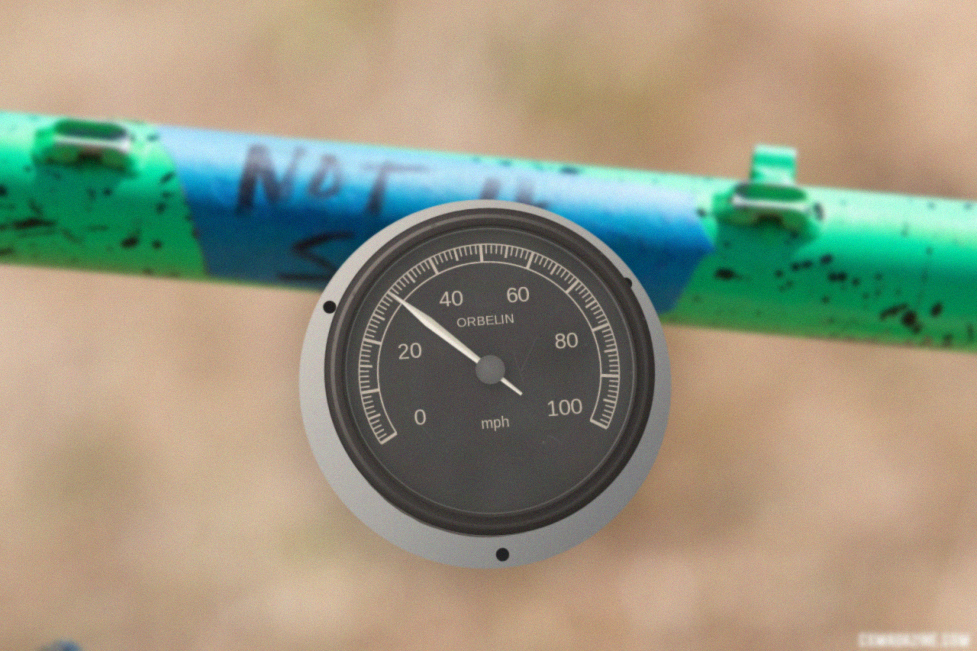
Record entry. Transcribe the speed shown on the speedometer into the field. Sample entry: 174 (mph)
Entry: 30 (mph)
